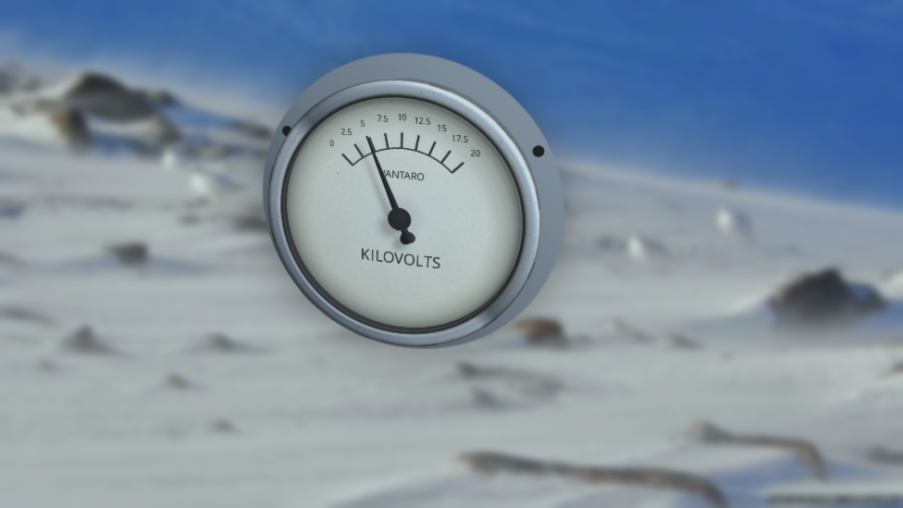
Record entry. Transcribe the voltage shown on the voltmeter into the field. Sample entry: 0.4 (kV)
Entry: 5 (kV)
